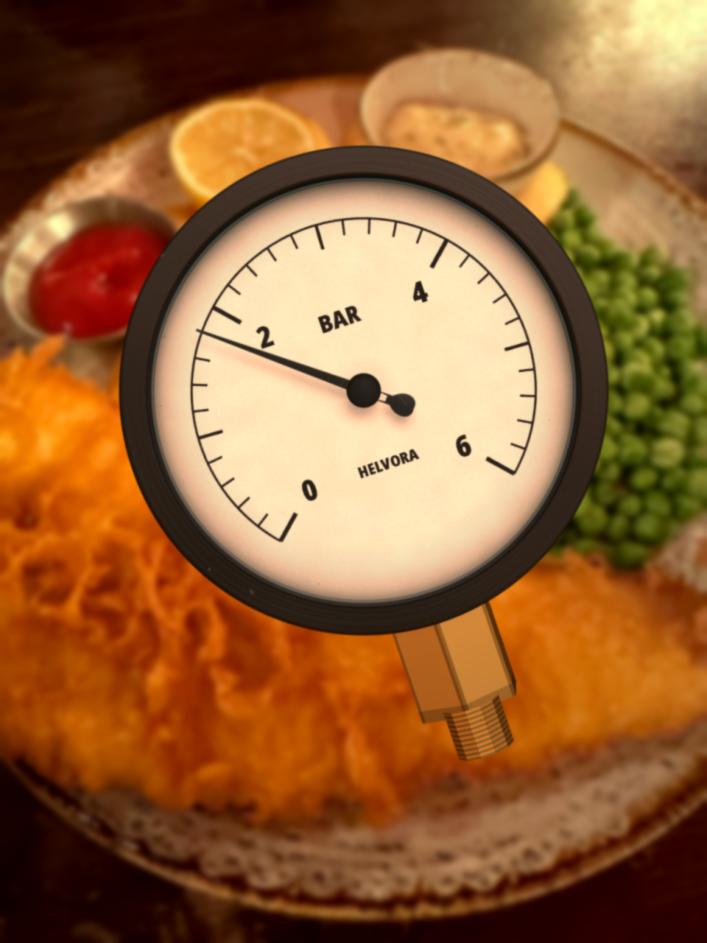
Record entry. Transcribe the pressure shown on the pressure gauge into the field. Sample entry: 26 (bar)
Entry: 1.8 (bar)
